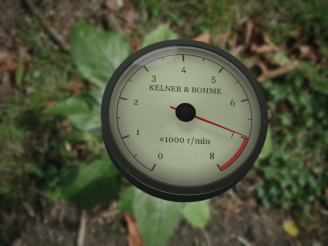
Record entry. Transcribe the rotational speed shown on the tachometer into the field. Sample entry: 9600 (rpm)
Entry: 7000 (rpm)
